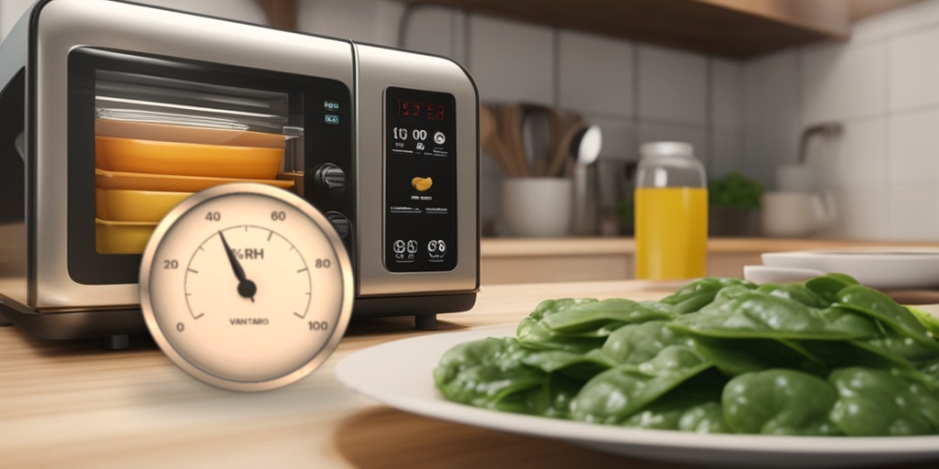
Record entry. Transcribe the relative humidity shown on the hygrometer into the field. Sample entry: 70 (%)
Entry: 40 (%)
